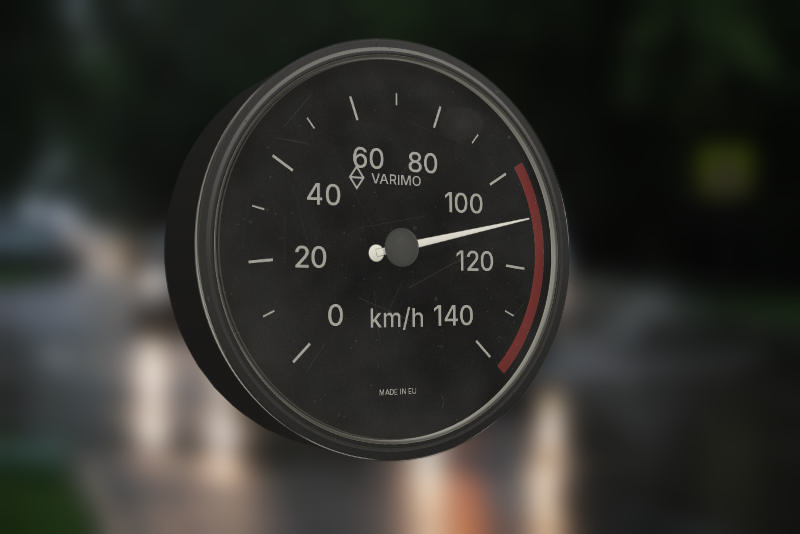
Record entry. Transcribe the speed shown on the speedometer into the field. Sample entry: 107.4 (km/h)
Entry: 110 (km/h)
